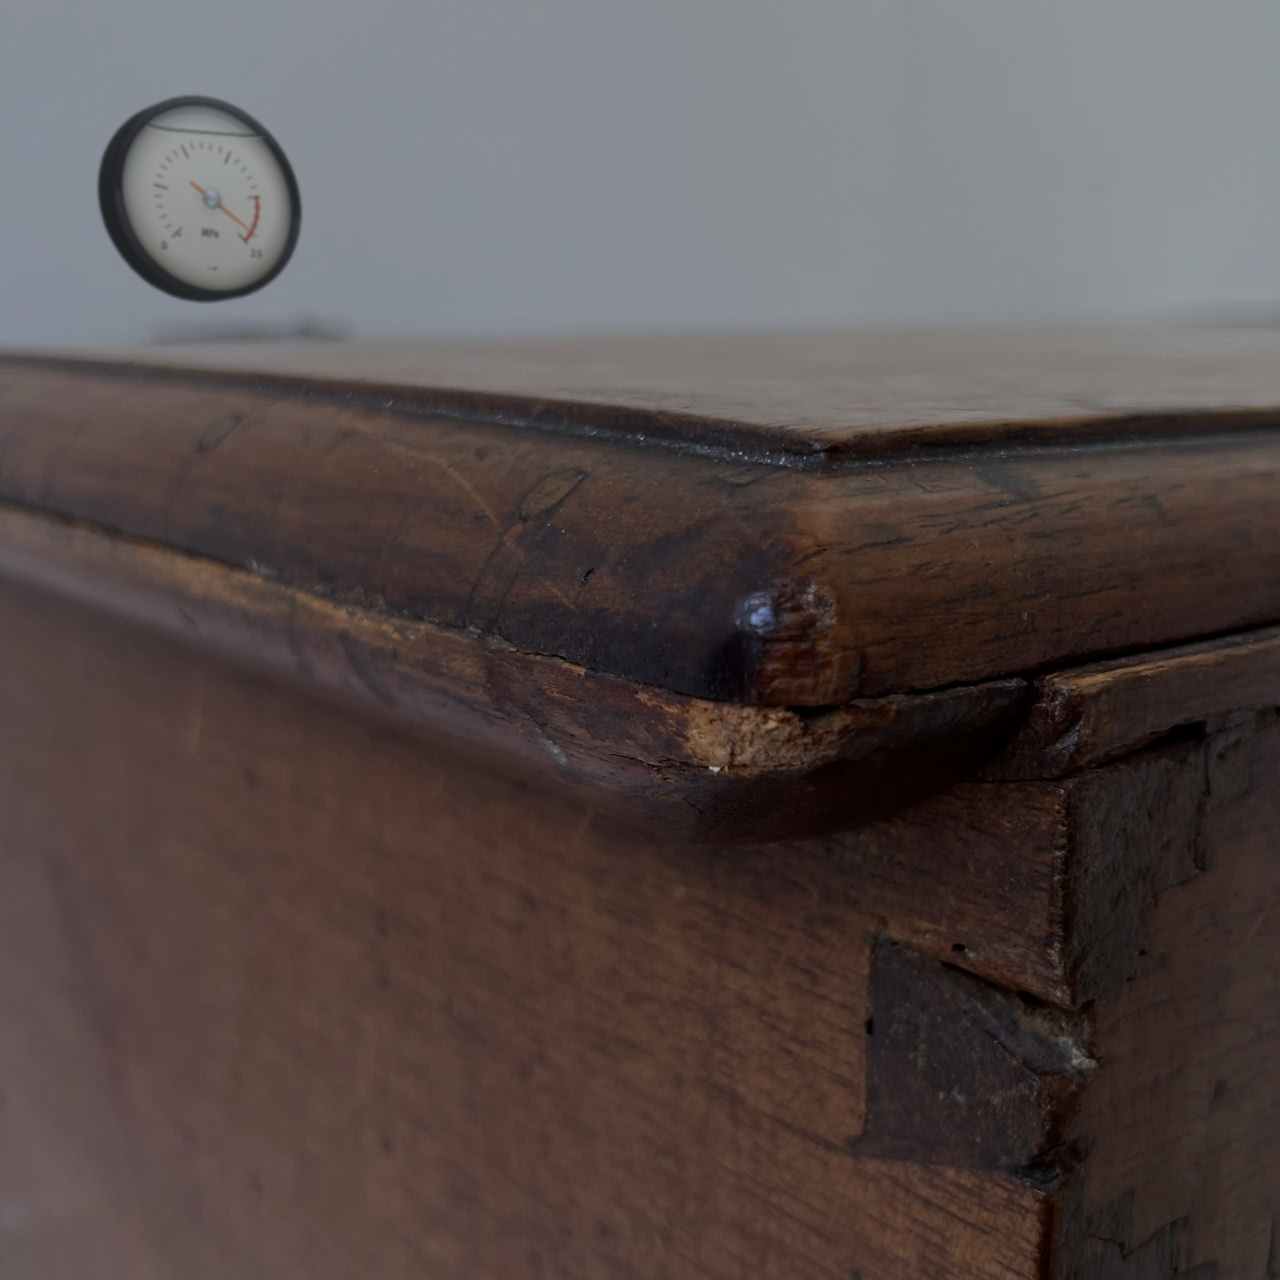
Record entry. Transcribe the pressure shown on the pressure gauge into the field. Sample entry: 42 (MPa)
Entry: 2.4 (MPa)
